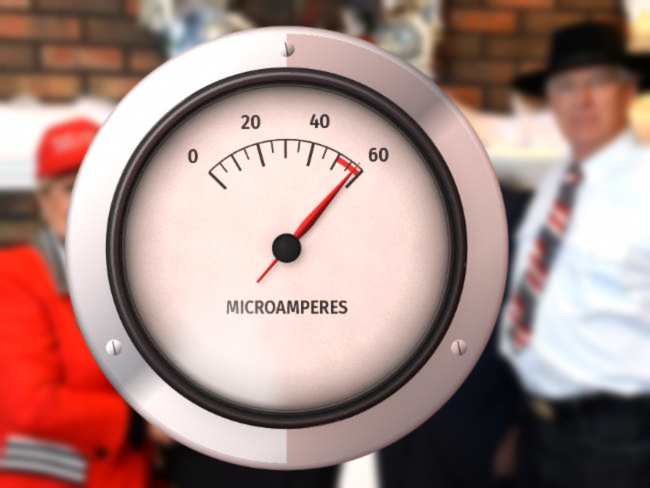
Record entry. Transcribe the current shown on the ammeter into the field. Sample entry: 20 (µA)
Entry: 57.5 (µA)
